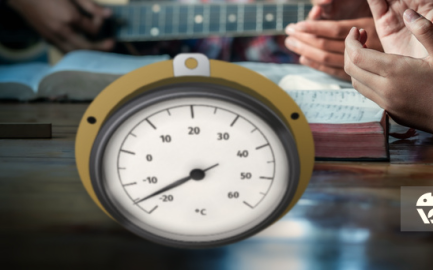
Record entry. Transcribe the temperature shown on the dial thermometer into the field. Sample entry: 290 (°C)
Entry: -15 (°C)
